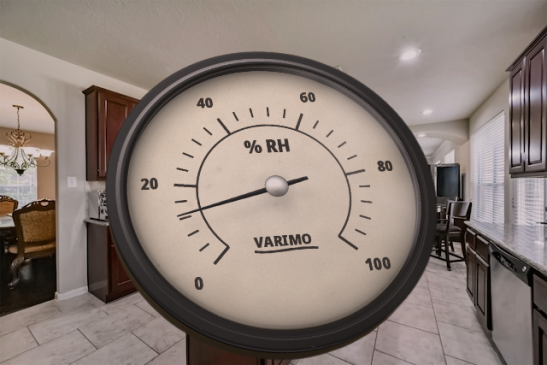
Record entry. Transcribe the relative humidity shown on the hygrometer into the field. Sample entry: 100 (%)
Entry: 12 (%)
